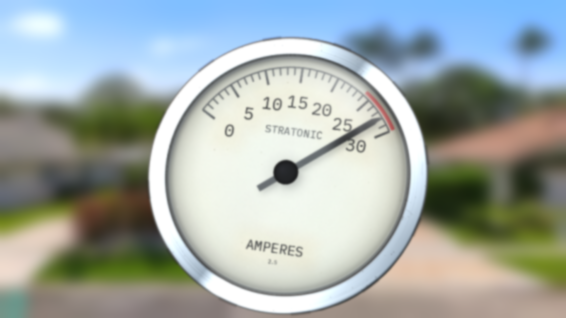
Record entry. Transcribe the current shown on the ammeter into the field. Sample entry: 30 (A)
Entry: 28 (A)
